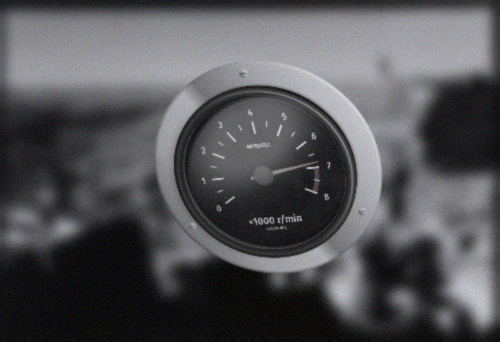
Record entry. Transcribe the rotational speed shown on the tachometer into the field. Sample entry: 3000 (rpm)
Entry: 6750 (rpm)
